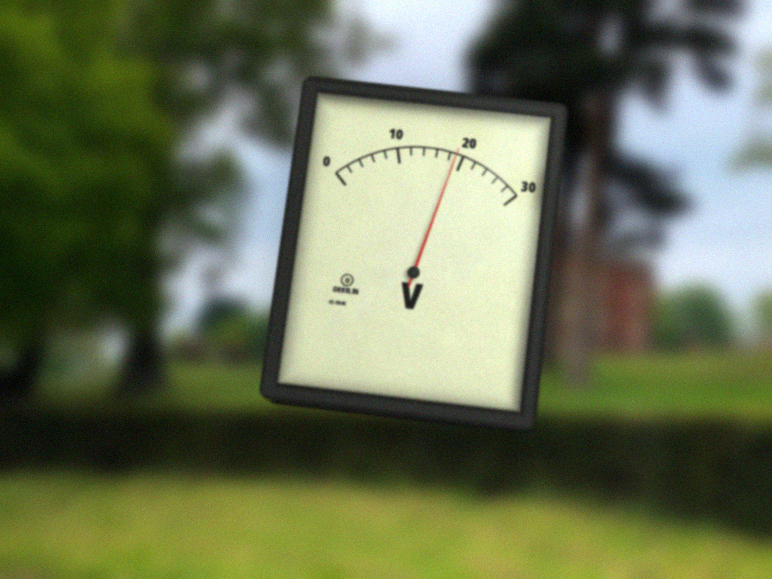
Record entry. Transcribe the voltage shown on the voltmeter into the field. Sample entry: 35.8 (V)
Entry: 19 (V)
